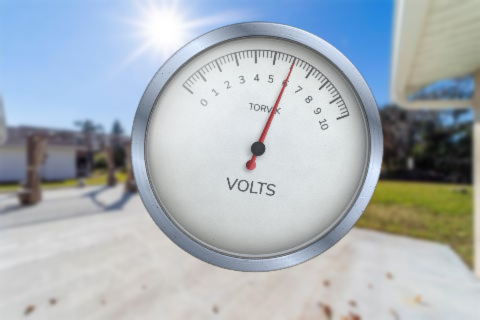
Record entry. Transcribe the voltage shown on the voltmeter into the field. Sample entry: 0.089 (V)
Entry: 6 (V)
